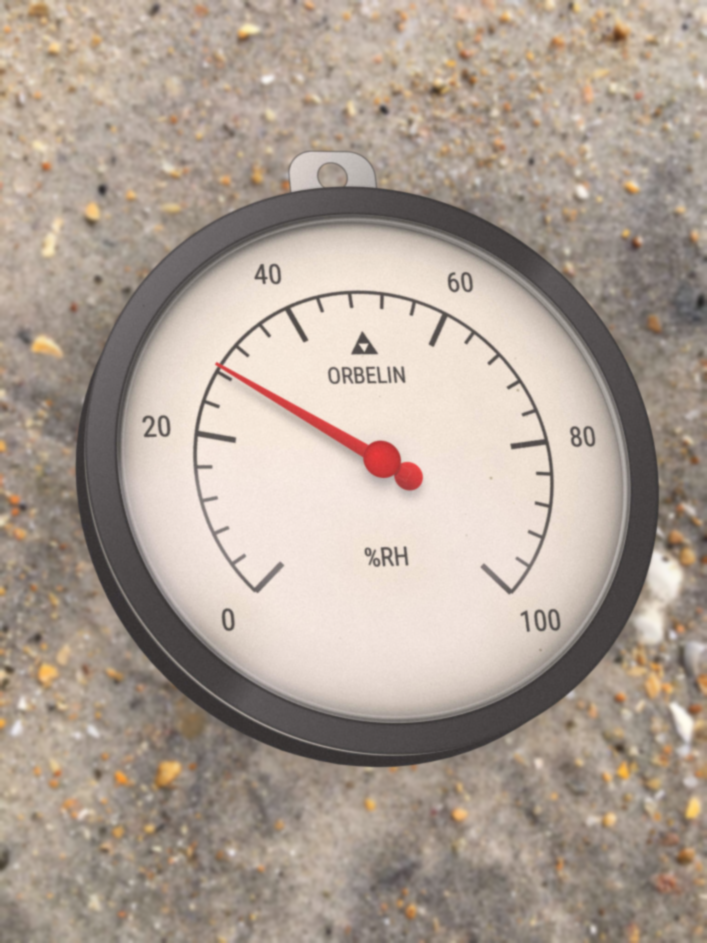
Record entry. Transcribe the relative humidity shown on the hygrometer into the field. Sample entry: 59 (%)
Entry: 28 (%)
